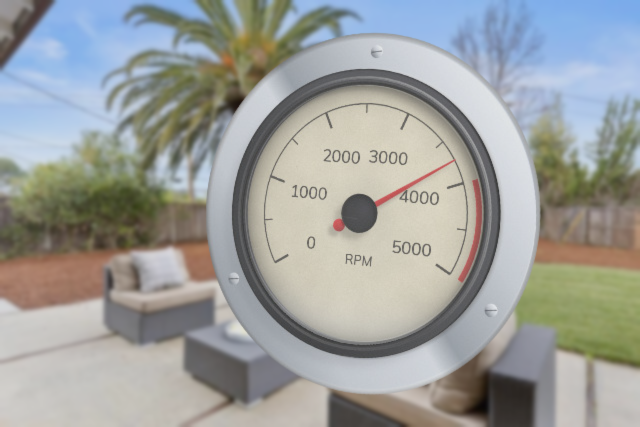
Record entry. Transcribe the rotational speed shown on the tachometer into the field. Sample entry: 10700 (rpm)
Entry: 3750 (rpm)
